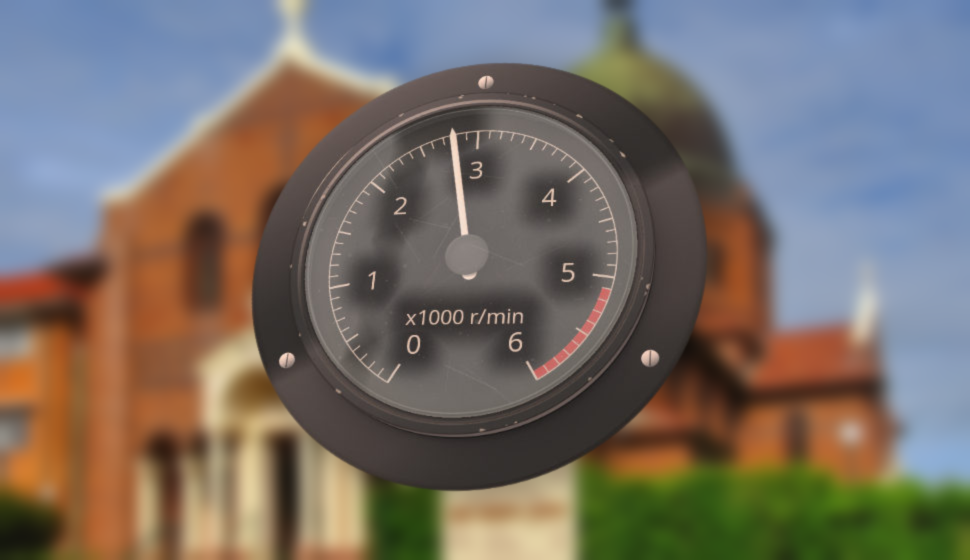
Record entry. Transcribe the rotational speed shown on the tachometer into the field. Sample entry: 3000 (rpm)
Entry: 2800 (rpm)
